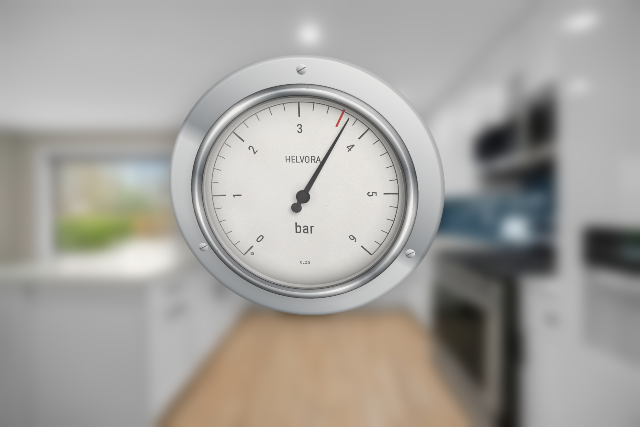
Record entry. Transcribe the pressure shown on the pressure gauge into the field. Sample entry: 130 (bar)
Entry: 3.7 (bar)
